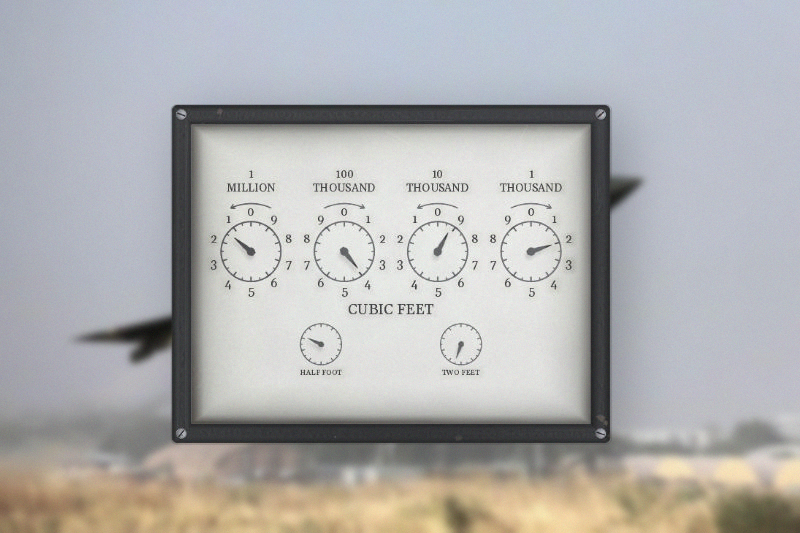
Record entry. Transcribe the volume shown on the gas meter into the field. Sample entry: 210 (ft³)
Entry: 139200 (ft³)
